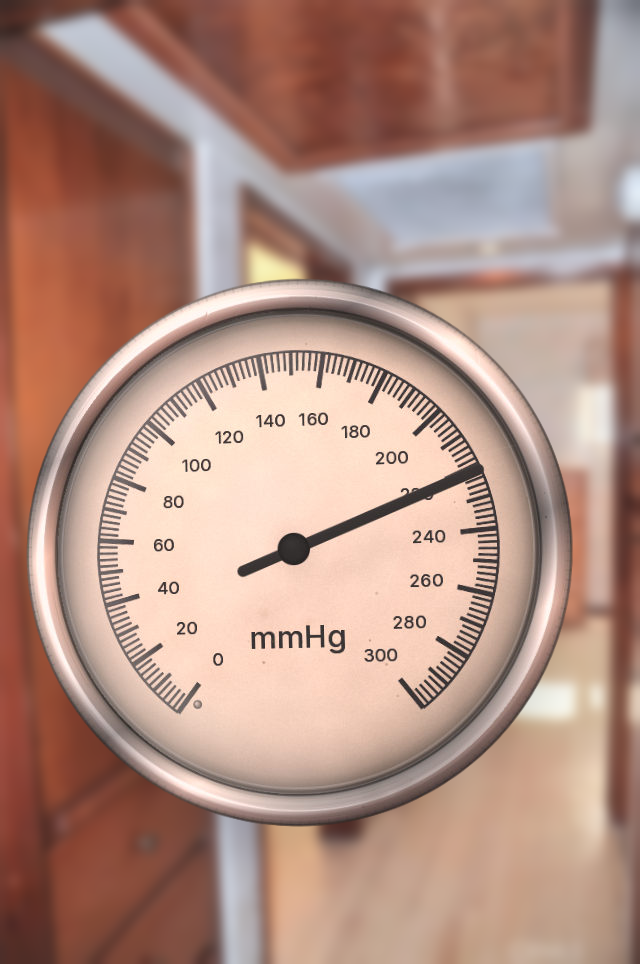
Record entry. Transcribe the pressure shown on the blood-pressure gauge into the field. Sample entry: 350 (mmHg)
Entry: 222 (mmHg)
